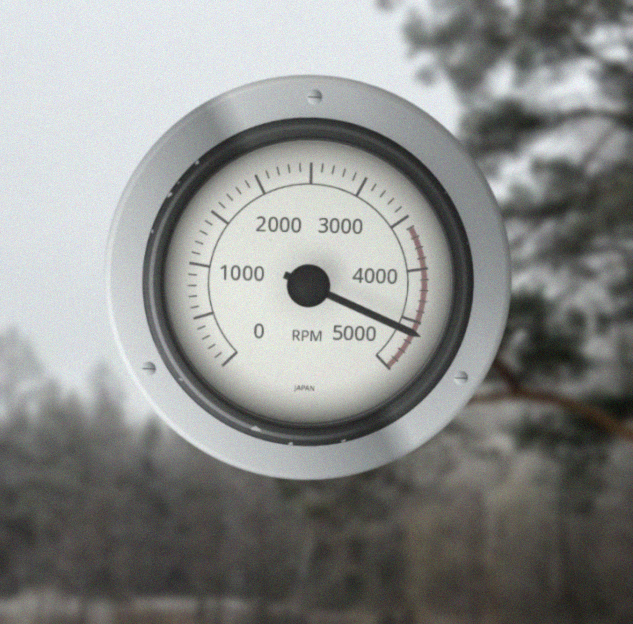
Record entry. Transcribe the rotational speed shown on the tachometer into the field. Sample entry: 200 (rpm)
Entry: 4600 (rpm)
